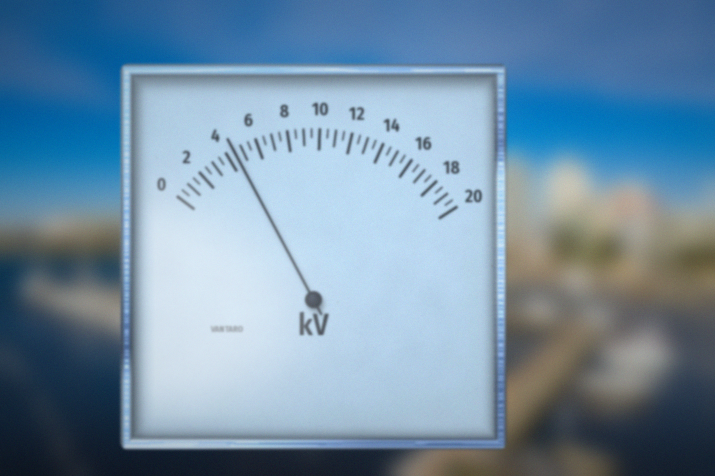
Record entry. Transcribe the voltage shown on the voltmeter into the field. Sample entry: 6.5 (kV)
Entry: 4.5 (kV)
